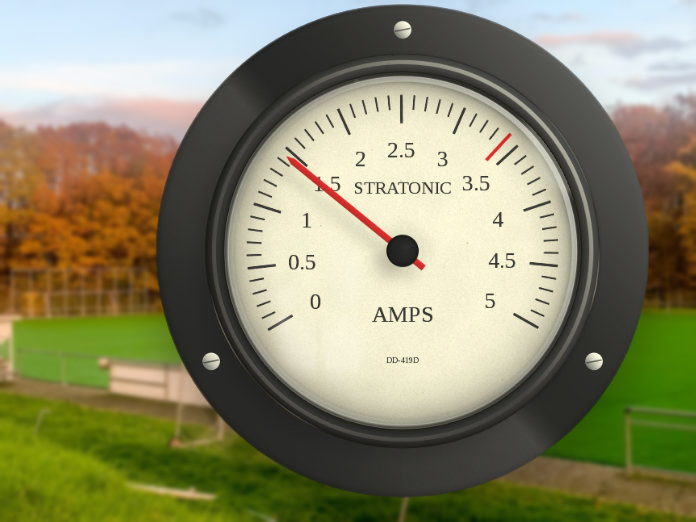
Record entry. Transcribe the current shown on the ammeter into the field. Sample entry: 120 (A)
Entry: 1.45 (A)
